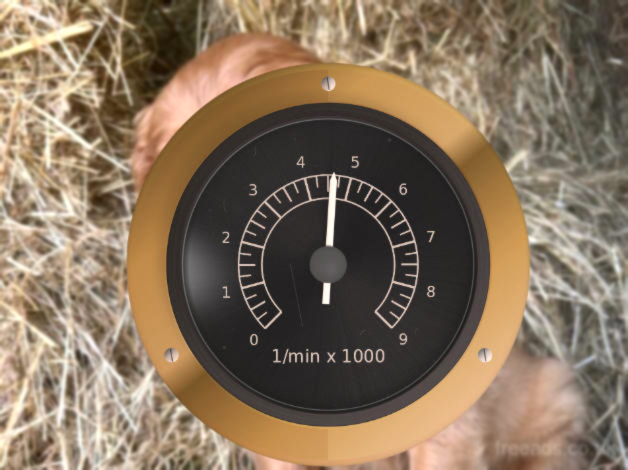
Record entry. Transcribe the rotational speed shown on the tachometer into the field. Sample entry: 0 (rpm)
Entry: 4625 (rpm)
